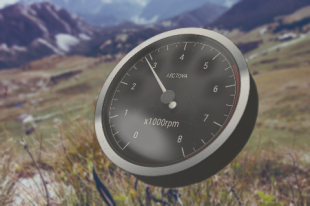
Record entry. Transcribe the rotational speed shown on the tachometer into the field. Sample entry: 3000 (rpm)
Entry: 2875 (rpm)
